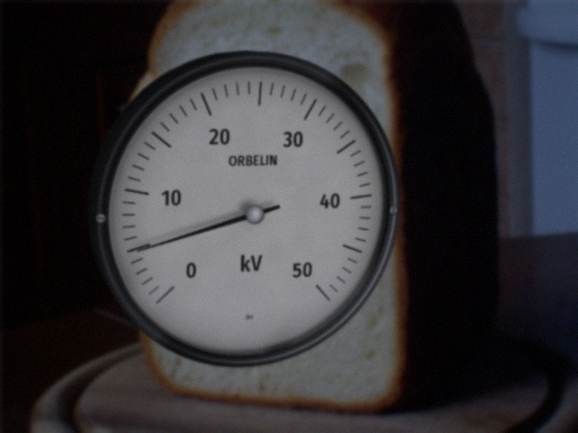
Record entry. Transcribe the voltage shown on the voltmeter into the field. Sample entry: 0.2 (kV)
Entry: 5 (kV)
